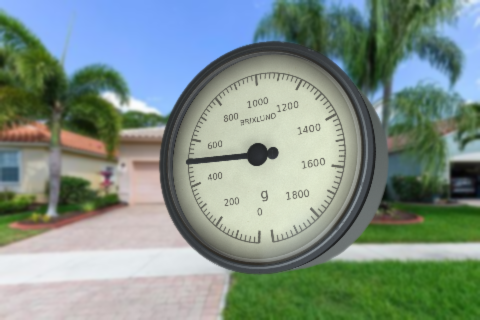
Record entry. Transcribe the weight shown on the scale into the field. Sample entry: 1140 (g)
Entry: 500 (g)
